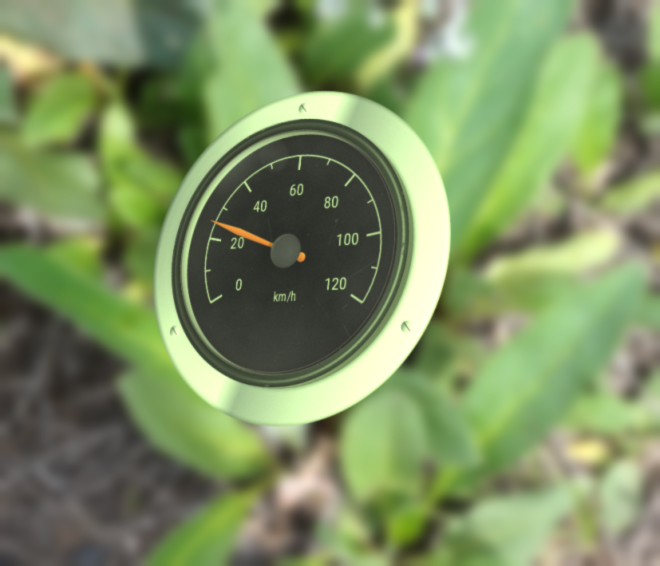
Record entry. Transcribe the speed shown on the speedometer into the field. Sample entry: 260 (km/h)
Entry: 25 (km/h)
